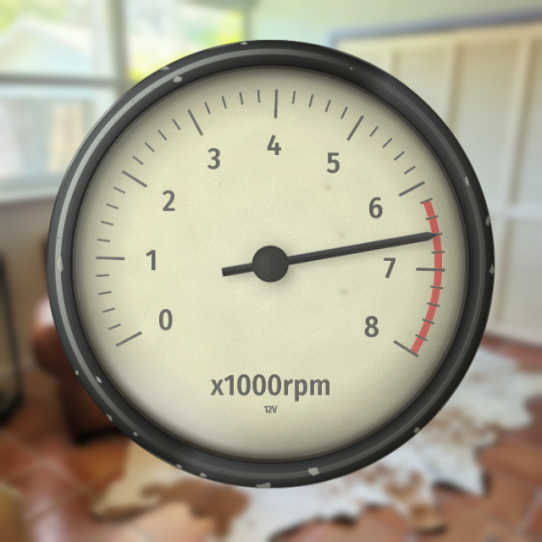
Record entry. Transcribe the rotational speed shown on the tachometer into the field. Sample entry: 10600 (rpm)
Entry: 6600 (rpm)
